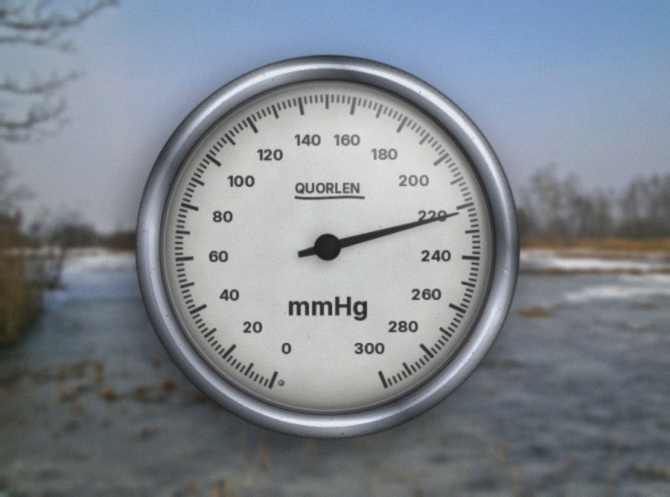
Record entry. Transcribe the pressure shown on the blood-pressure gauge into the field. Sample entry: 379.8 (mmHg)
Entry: 222 (mmHg)
